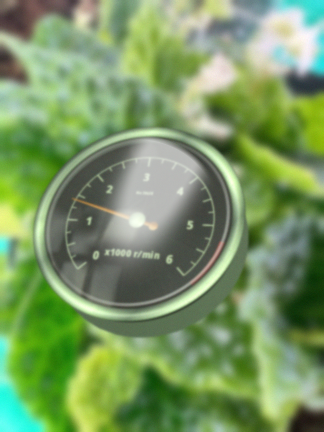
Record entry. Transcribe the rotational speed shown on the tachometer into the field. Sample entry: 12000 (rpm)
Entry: 1375 (rpm)
